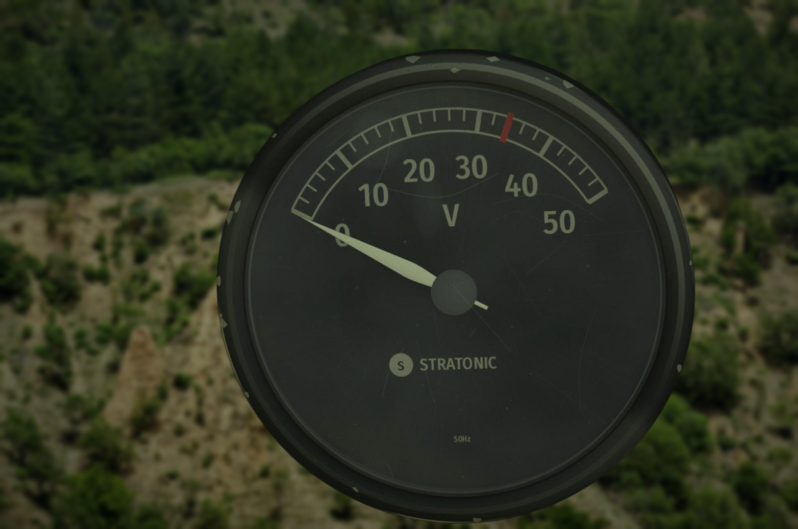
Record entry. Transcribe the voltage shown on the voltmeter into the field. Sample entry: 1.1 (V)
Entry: 0 (V)
